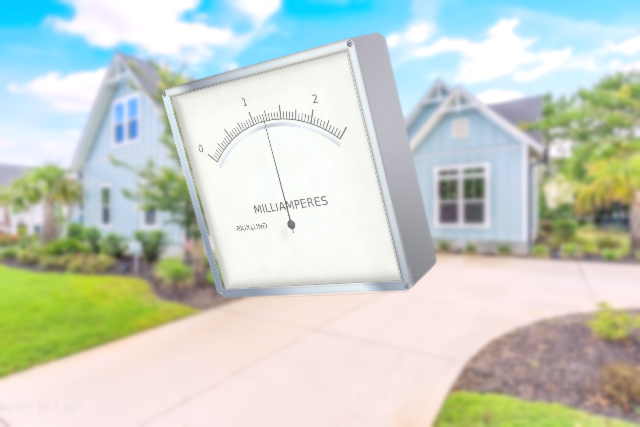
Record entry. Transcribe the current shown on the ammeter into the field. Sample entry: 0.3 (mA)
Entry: 1.25 (mA)
